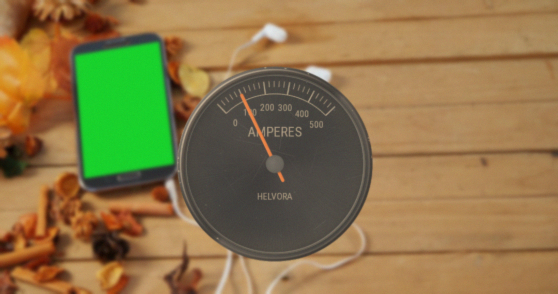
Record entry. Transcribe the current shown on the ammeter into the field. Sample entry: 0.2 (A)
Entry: 100 (A)
